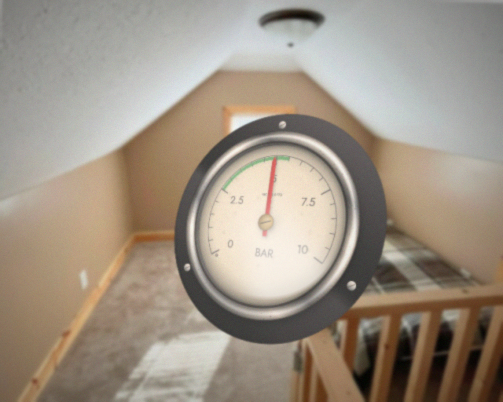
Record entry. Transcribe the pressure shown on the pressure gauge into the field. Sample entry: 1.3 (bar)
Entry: 5 (bar)
